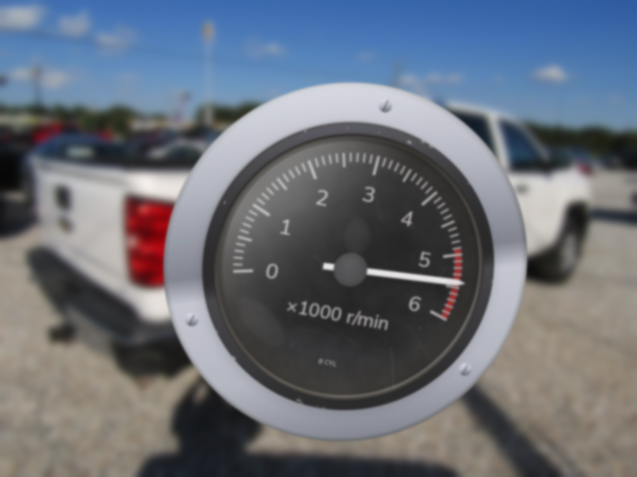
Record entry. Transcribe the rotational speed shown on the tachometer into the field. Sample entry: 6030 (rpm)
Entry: 5400 (rpm)
